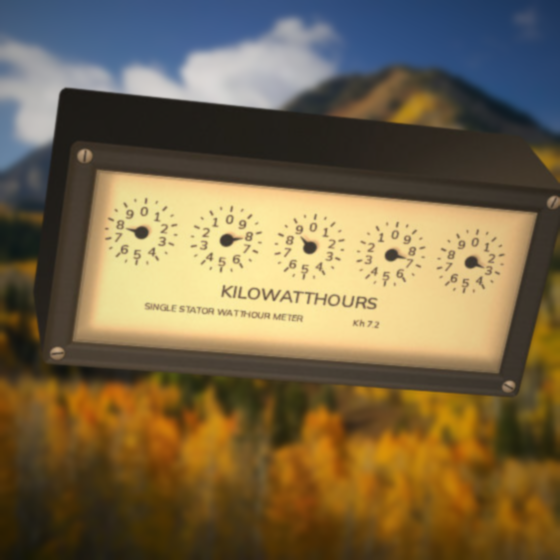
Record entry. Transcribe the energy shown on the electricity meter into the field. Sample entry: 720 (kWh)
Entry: 77873 (kWh)
